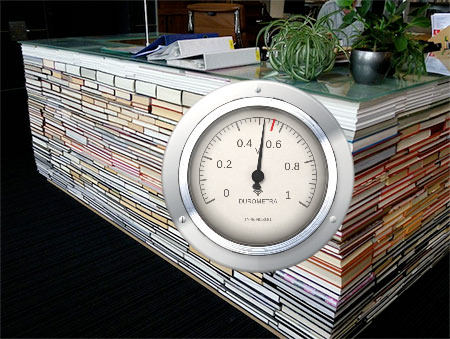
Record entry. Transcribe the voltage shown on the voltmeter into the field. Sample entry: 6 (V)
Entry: 0.52 (V)
